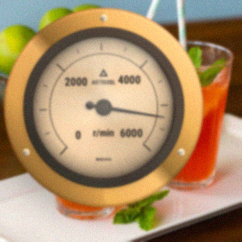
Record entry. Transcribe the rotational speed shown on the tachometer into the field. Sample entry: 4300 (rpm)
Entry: 5250 (rpm)
